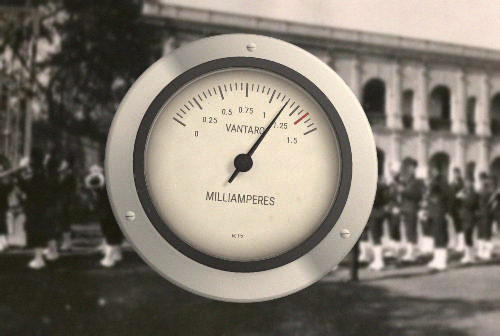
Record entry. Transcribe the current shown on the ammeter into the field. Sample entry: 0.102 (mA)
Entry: 1.15 (mA)
